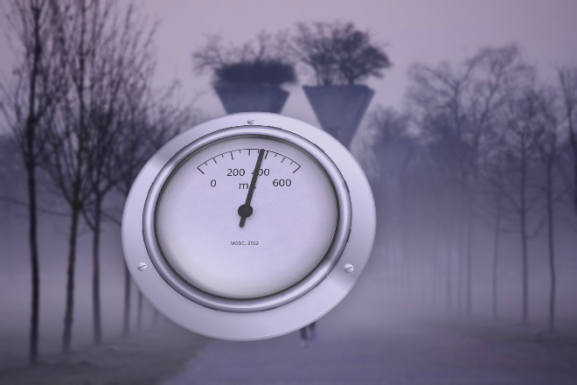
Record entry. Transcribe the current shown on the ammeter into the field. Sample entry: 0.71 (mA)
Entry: 375 (mA)
